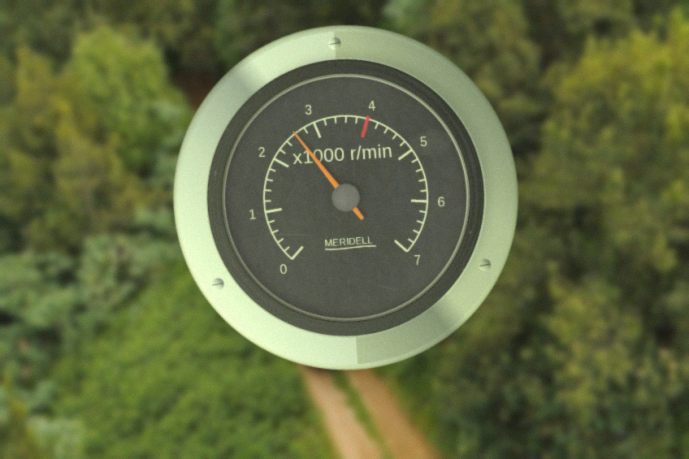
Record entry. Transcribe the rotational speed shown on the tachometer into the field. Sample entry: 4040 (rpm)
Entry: 2600 (rpm)
